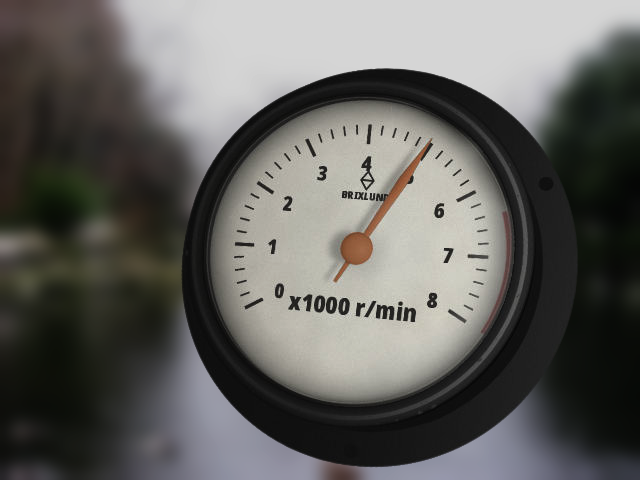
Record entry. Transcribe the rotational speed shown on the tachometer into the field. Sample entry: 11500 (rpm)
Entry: 5000 (rpm)
